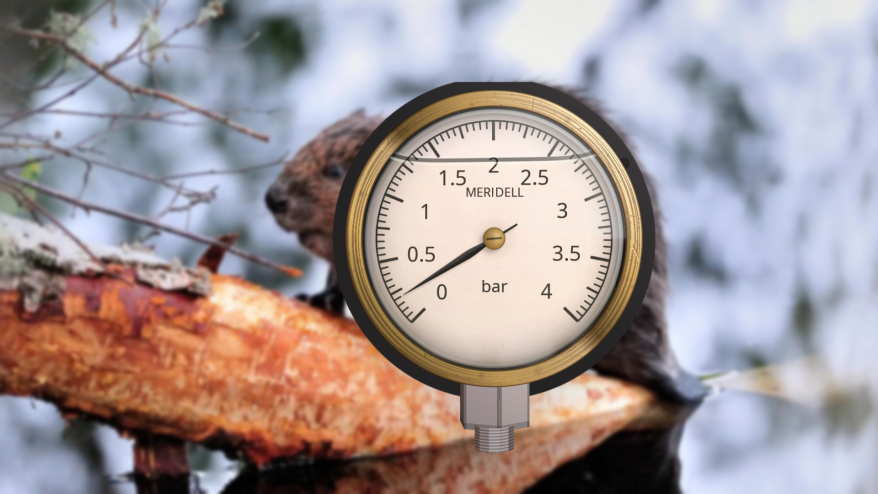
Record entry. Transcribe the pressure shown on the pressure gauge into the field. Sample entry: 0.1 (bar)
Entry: 0.2 (bar)
